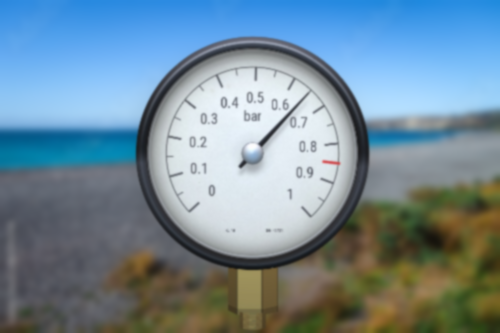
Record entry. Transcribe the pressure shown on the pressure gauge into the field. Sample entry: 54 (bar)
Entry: 0.65 (bar)
